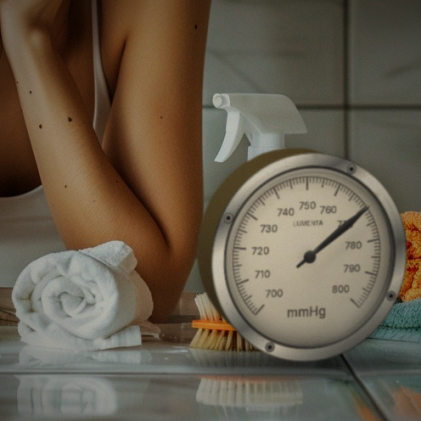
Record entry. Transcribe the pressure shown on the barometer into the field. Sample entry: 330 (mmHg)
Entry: 770 (mmHg)
